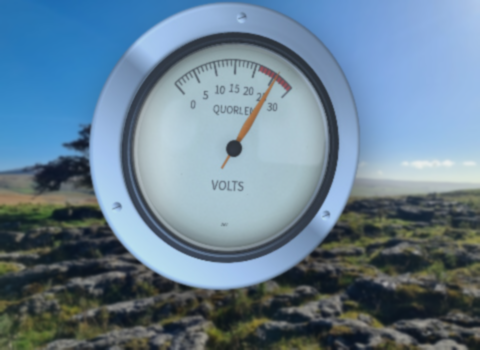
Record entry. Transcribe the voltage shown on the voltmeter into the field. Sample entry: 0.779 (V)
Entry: 25 (V)
